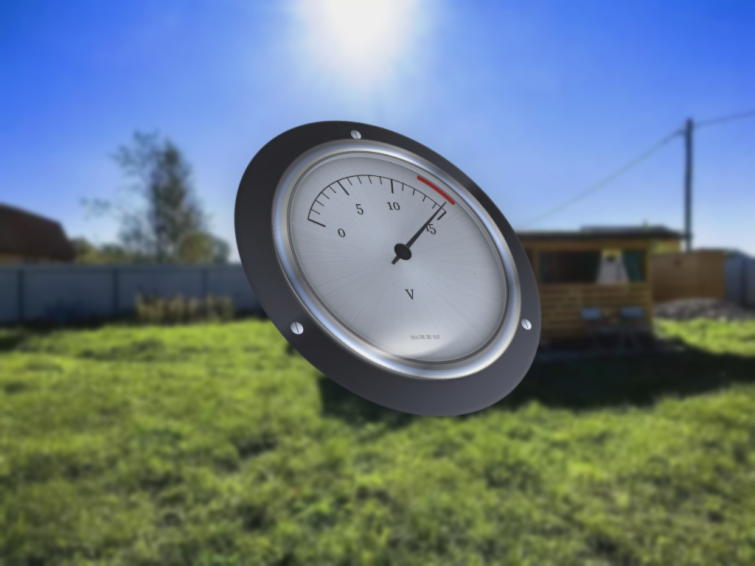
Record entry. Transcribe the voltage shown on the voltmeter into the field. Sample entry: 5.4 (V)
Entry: 14.5 (V)
